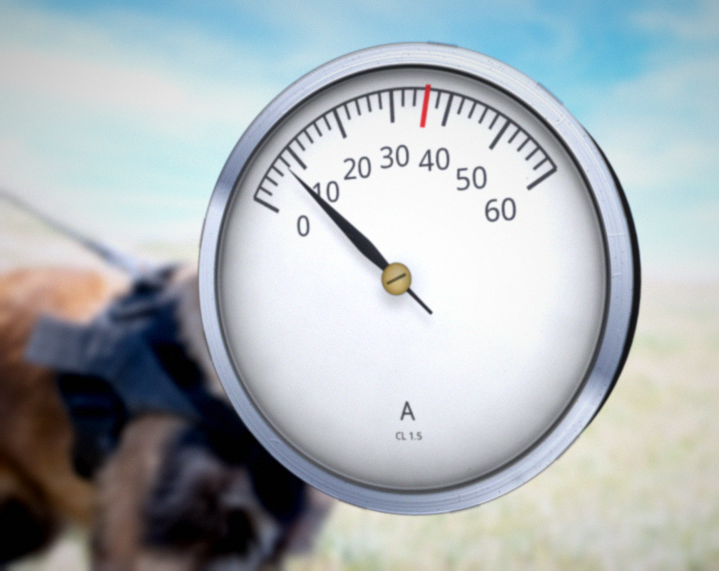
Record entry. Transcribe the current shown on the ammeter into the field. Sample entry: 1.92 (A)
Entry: 8 (A)
